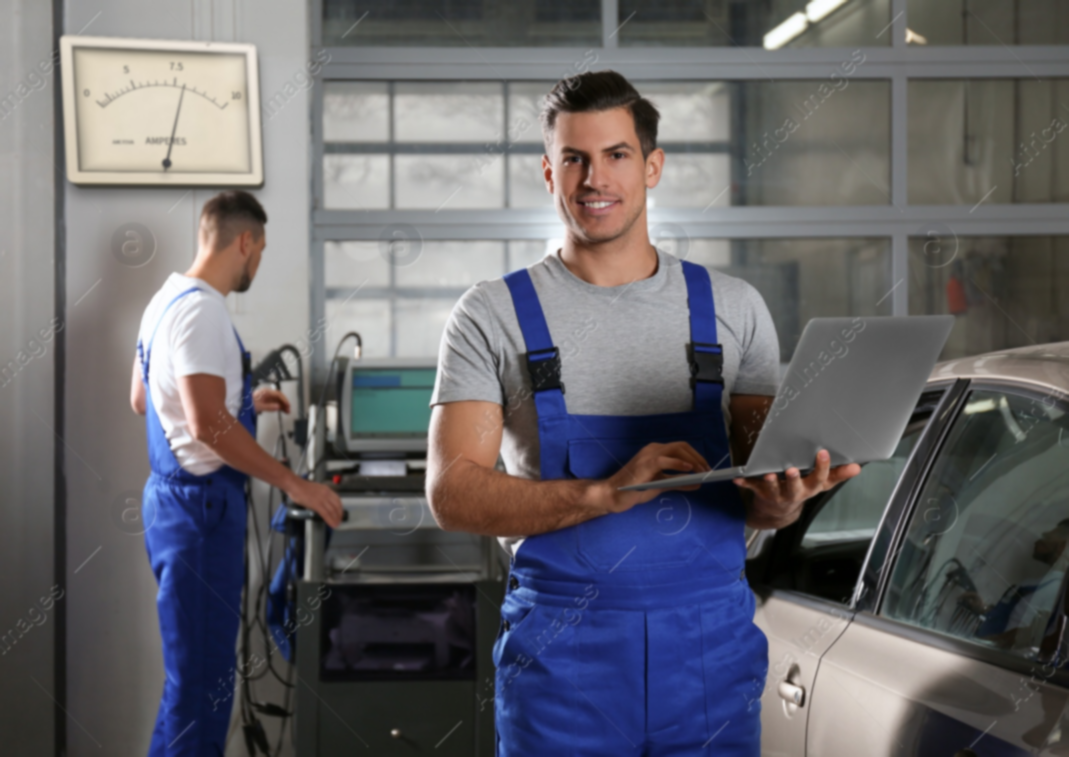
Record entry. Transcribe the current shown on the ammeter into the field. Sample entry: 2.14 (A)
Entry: 8 (A)
